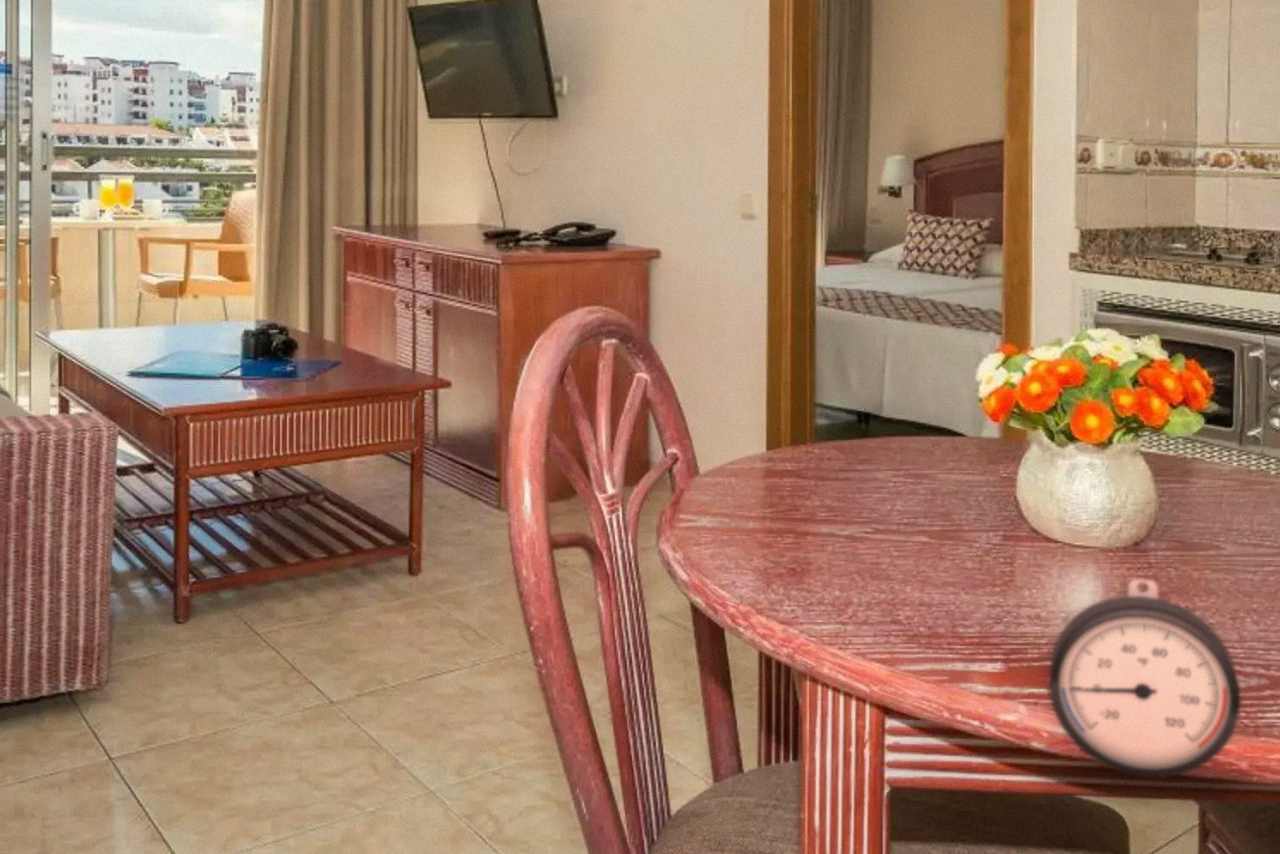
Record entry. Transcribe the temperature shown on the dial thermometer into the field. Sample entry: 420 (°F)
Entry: 0 (°F)
